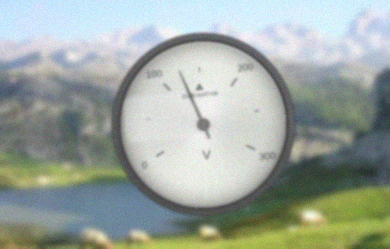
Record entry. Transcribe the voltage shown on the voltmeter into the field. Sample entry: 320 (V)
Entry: 125 (V)
